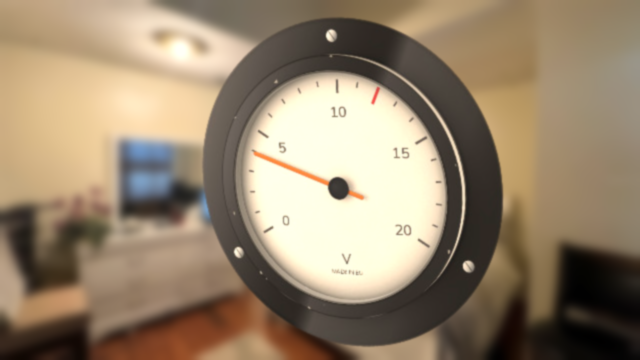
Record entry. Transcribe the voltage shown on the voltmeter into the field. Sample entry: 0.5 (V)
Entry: 4 (V)
